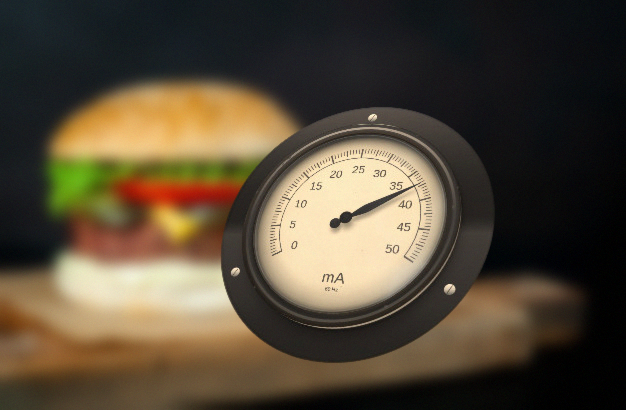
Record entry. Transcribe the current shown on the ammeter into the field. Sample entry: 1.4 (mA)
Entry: 37.5 (mA)
